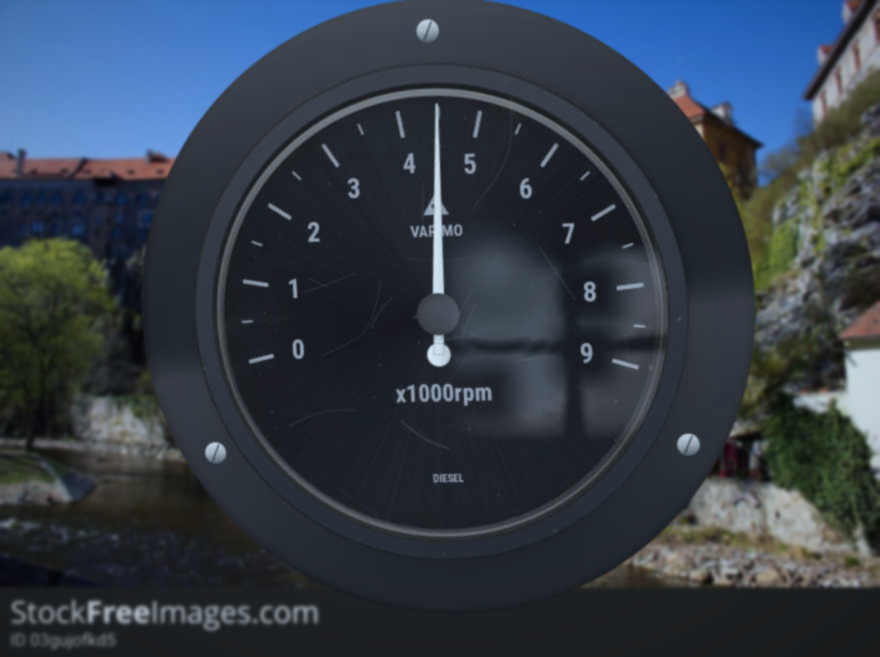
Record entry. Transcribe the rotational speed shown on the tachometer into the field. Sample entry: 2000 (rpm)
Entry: 4500 (rpm)
